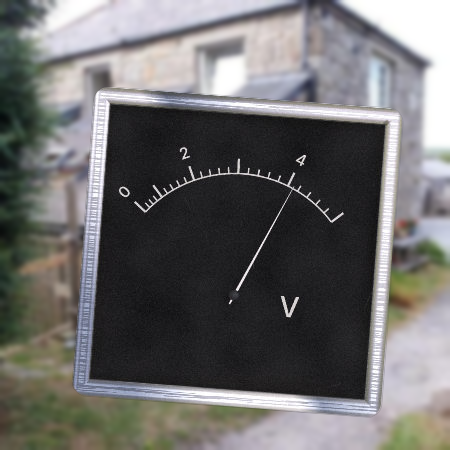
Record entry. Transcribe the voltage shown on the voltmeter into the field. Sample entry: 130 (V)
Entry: 4.1 (V)
